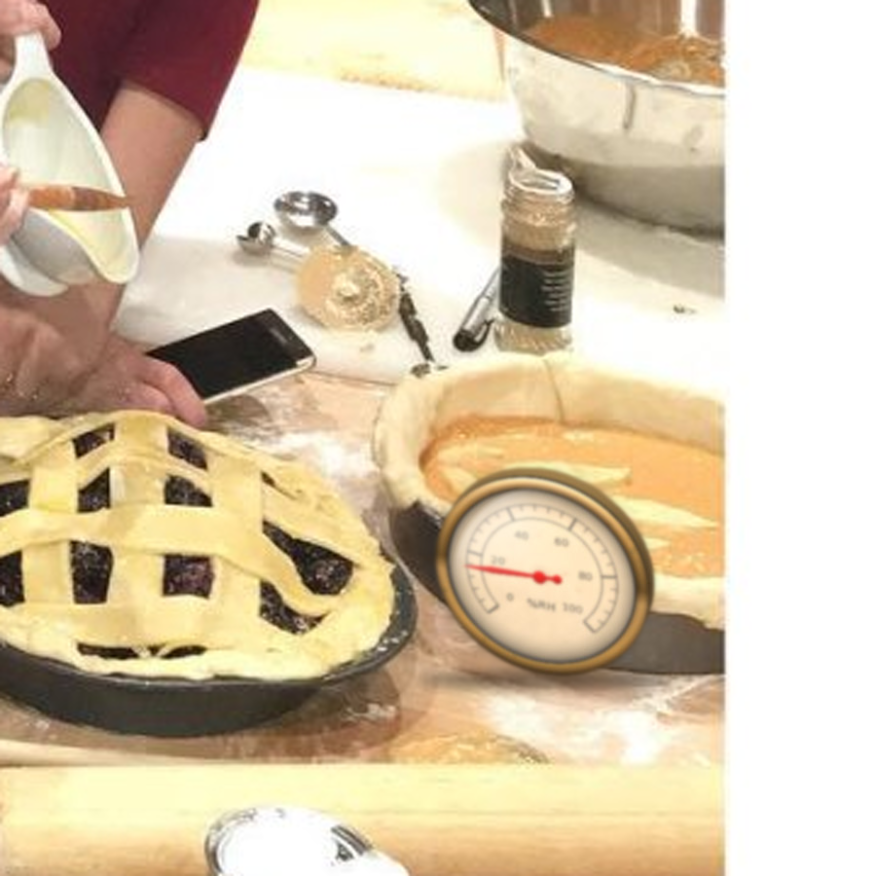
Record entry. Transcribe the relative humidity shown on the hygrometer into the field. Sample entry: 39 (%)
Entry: 16 (%)
